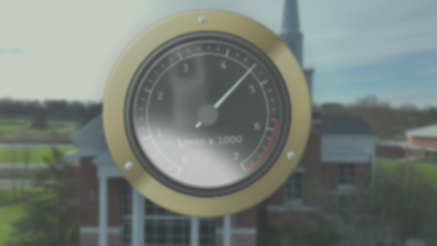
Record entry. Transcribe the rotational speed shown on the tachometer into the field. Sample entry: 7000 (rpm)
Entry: 4600 (rpm)
